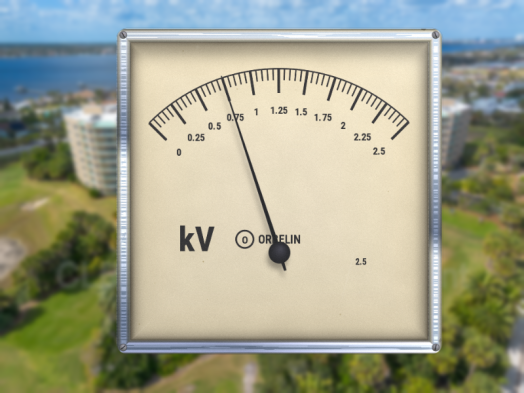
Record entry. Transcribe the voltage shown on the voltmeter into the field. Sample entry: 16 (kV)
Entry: 0.75 (kV)
